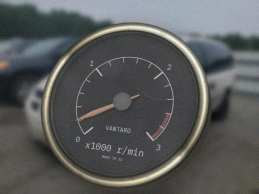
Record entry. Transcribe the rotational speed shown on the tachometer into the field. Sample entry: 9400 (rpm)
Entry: 200 (rpm)
